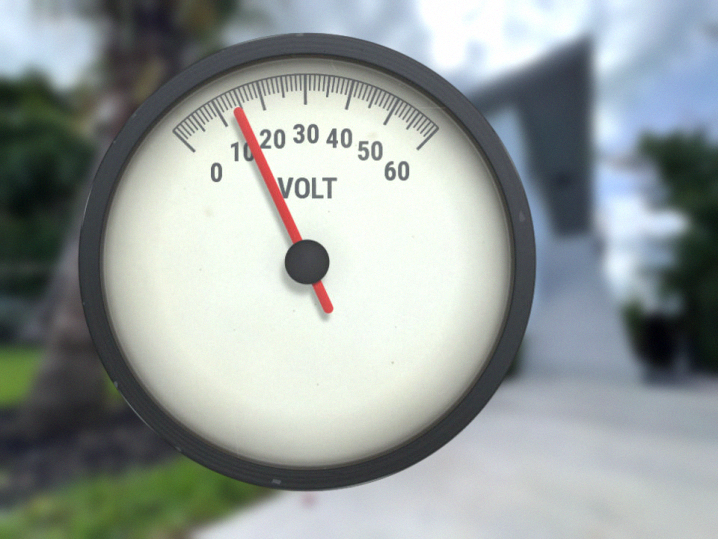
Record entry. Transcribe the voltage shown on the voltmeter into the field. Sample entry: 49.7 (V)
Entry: 14 (V)
